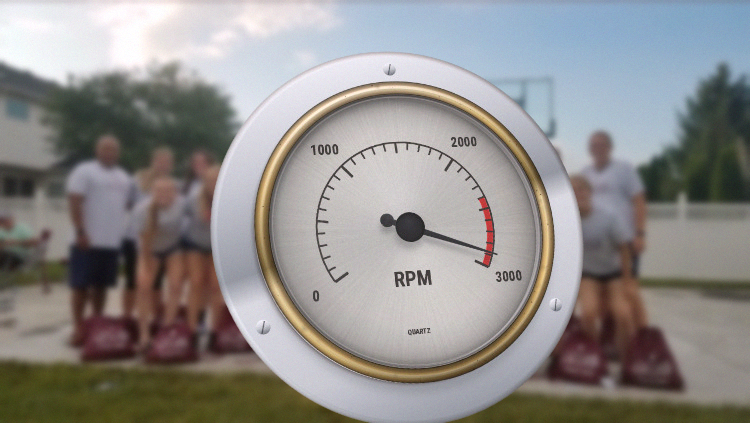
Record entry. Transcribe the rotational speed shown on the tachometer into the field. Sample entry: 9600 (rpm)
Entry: 2900 (rpm)
